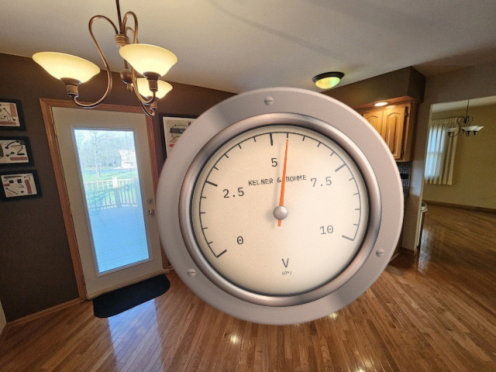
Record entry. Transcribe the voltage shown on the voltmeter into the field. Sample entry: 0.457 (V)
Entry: 5.5 (V)
